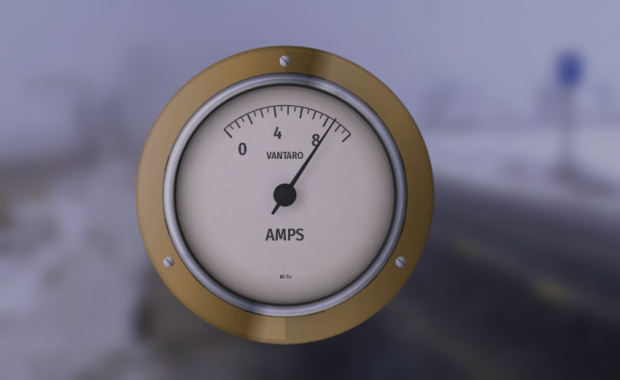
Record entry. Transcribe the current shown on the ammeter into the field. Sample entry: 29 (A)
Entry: 8.5 (A)
